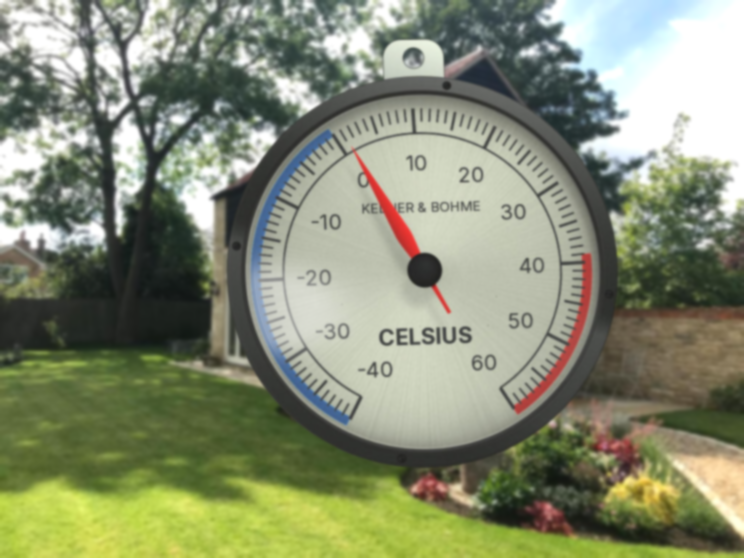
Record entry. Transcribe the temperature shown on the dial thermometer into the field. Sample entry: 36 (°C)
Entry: 1 (°C)
